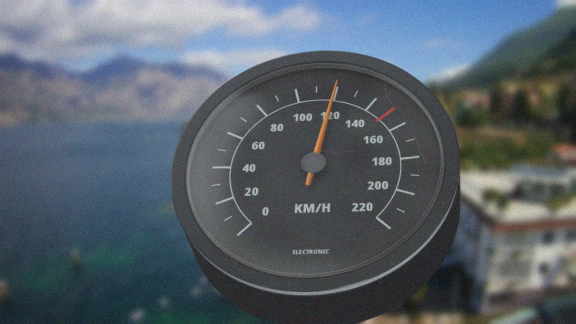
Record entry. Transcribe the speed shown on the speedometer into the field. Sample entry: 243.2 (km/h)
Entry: 120 (km/h)
